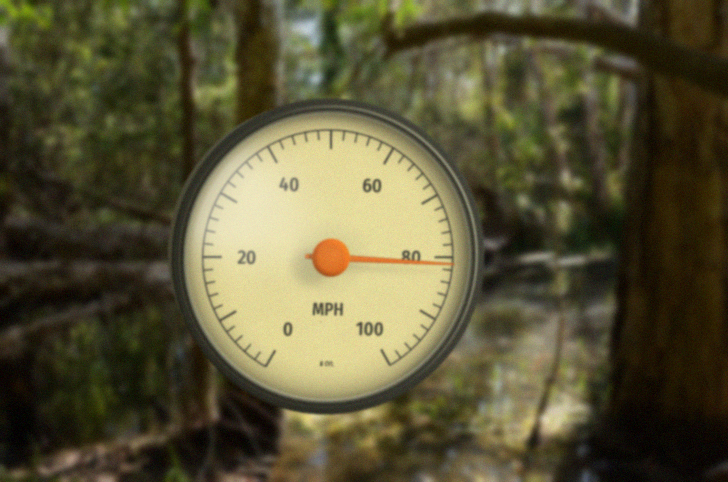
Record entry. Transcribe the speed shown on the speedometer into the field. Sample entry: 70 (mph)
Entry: 81 (mph)
